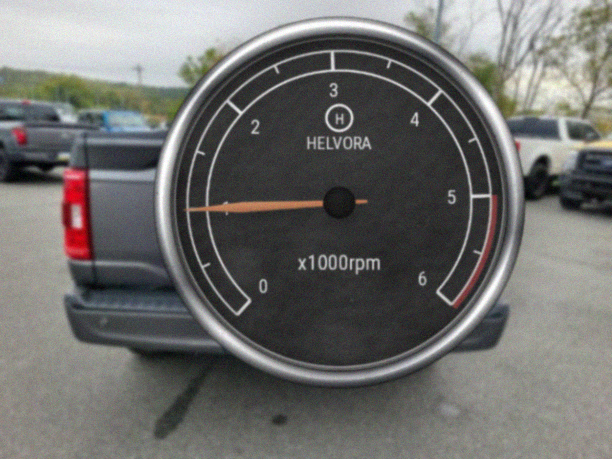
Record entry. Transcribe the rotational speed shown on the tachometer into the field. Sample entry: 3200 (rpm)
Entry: 1000 (rpm)
